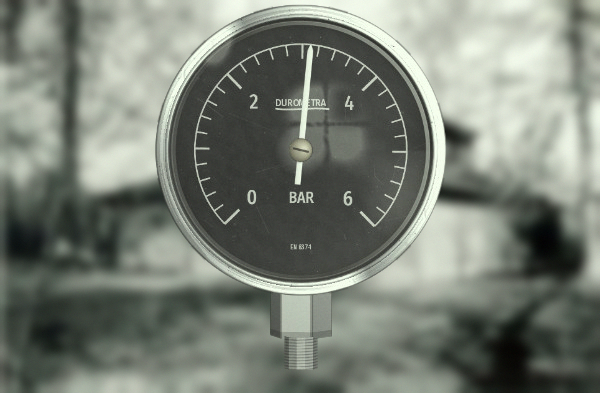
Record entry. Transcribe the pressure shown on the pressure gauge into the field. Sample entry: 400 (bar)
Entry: 3.1 (bar)
